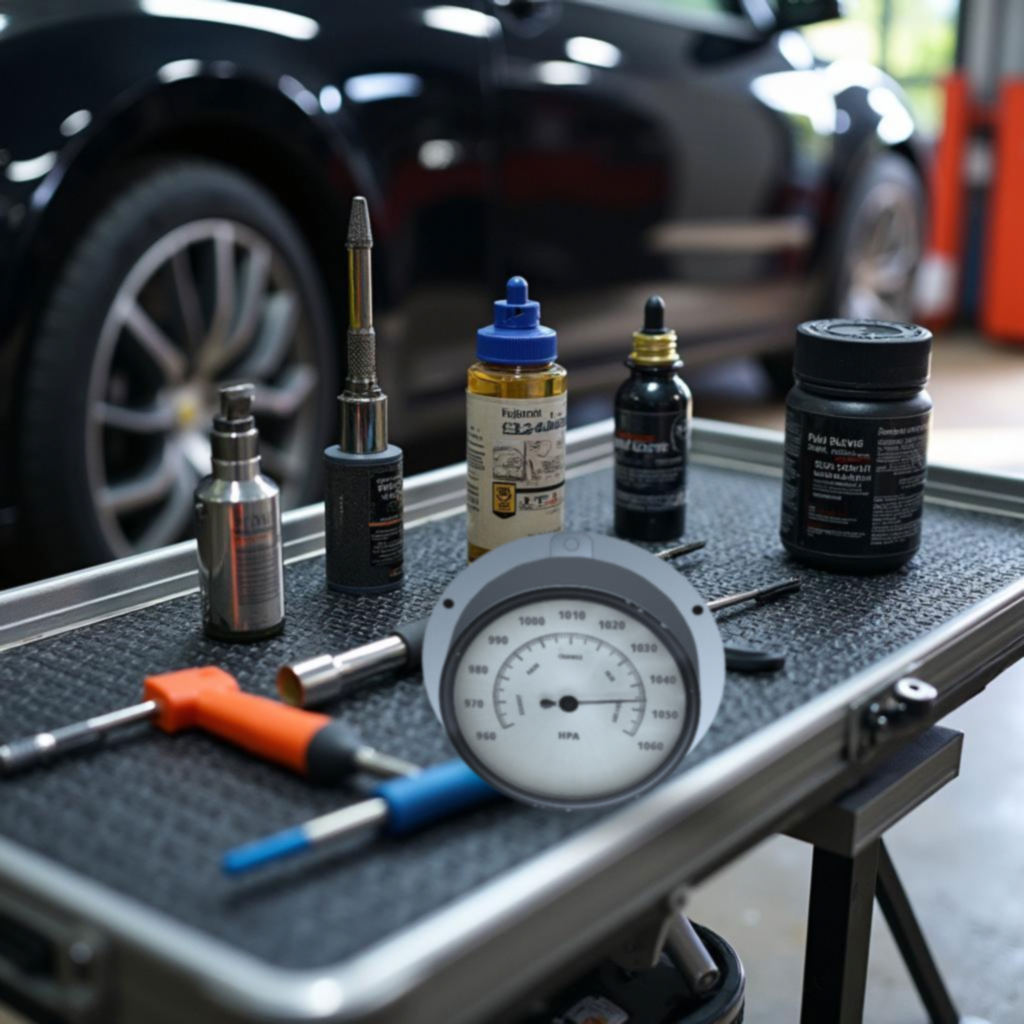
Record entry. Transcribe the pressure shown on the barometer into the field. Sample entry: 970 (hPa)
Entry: 1045 (hPa)
